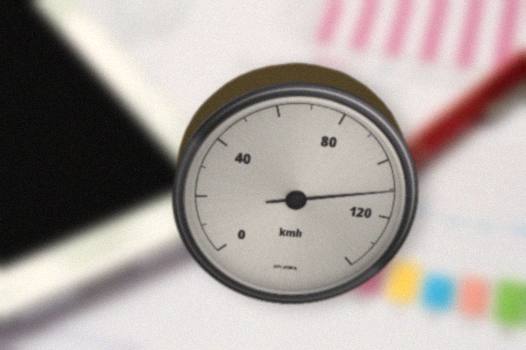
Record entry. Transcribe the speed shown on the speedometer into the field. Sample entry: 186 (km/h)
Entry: 110 (km/h)
